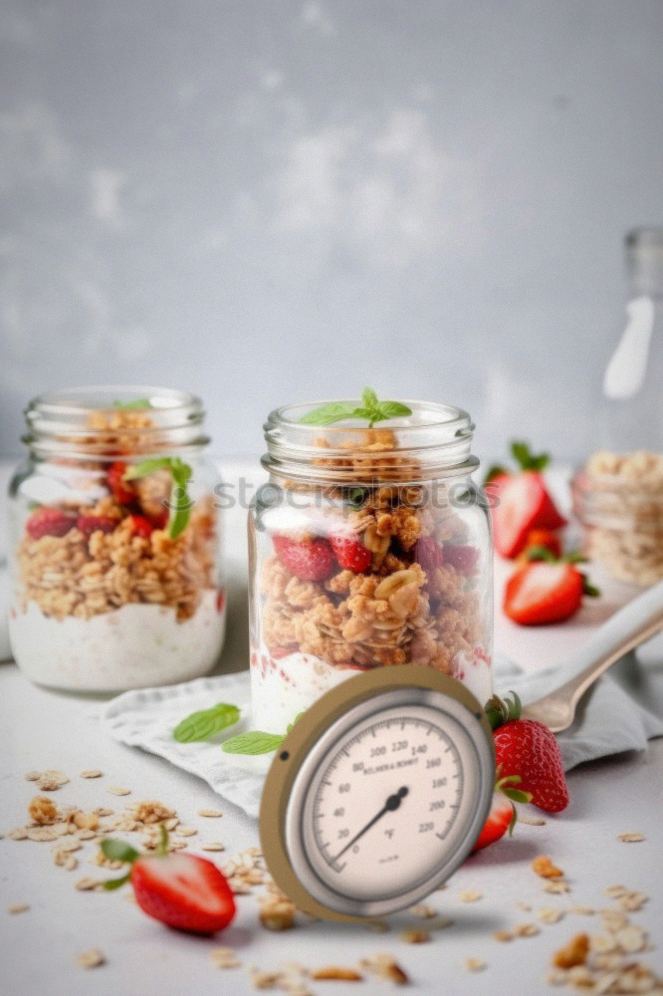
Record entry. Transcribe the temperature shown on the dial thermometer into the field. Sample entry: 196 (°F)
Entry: 10 (°F)
